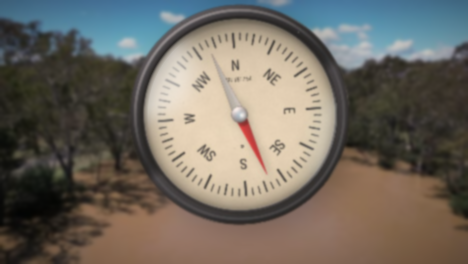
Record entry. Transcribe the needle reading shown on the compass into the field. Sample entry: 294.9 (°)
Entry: 160 (°)
